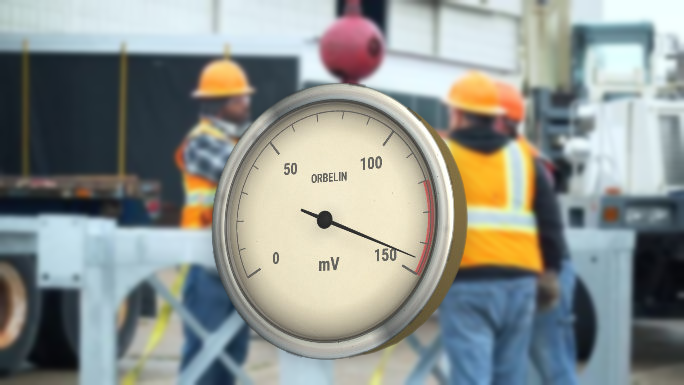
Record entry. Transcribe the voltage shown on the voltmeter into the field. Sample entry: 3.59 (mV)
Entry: 145 (mV)
